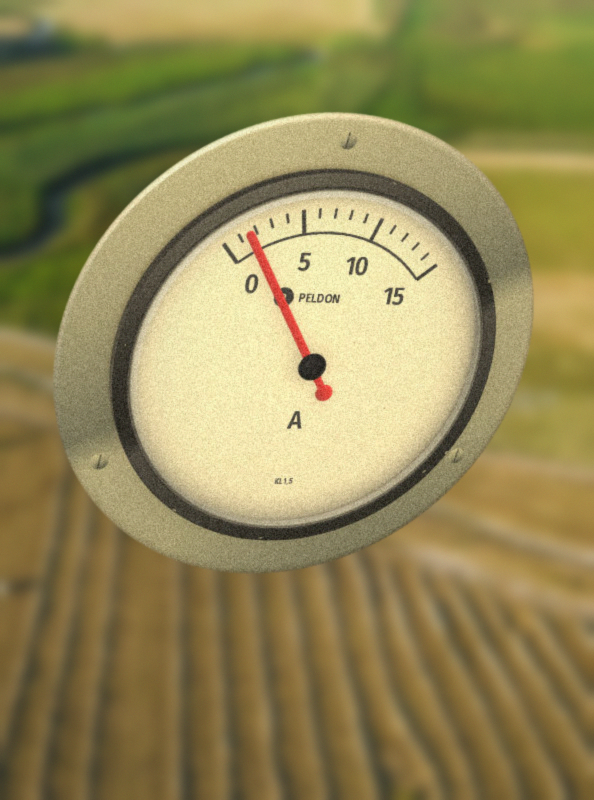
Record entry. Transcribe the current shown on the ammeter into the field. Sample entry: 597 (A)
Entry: 1.5 (A)
